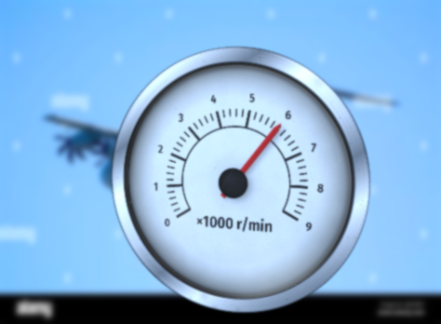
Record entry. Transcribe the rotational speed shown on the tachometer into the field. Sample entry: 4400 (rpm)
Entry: 6000 (rpm)
